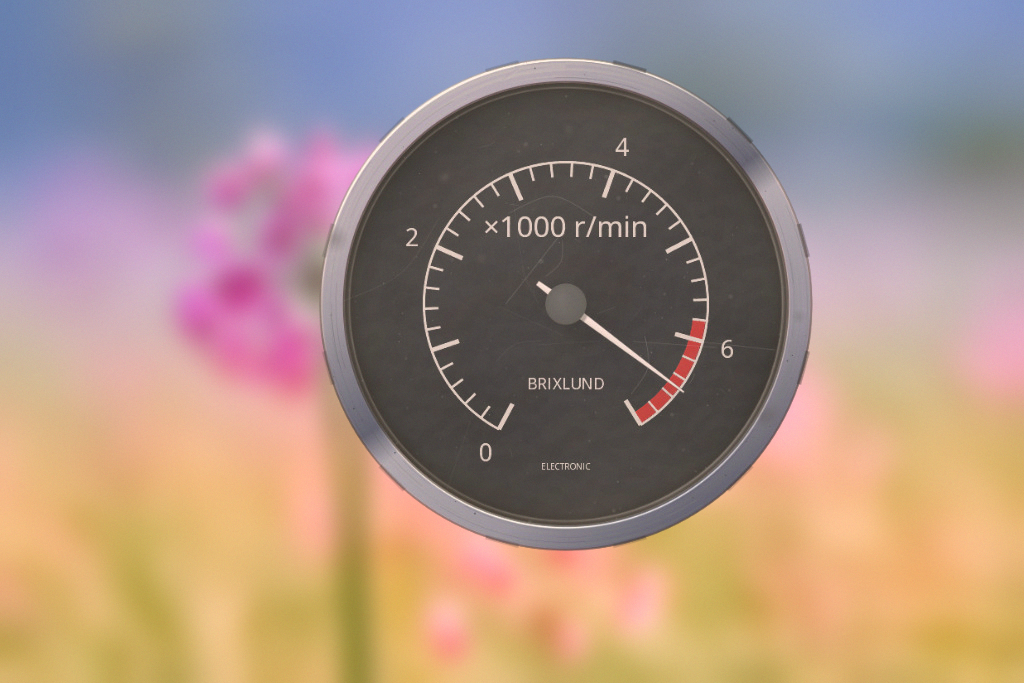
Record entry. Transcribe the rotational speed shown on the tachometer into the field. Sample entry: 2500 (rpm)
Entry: 6500 (rpm)
